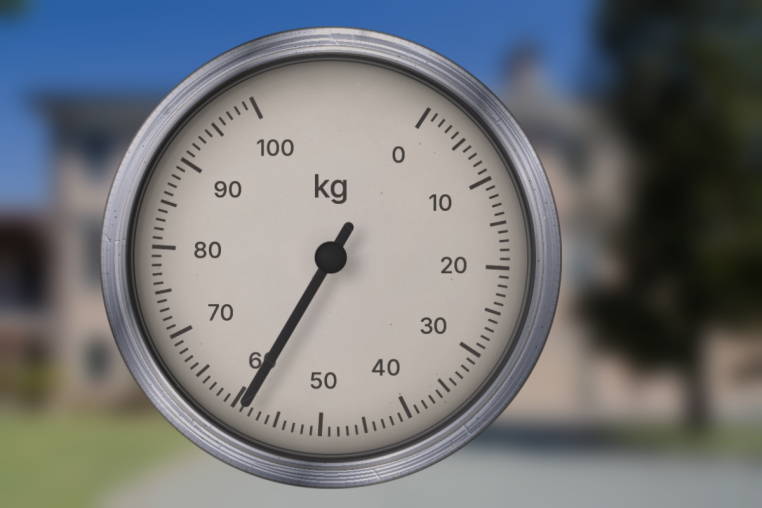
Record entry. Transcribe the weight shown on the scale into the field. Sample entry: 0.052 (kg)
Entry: 59 (kg)
